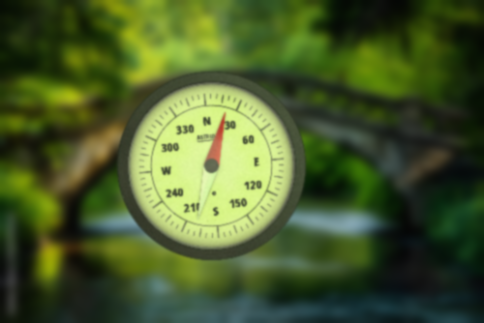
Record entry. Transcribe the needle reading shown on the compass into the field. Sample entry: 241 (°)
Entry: 20 (°)
